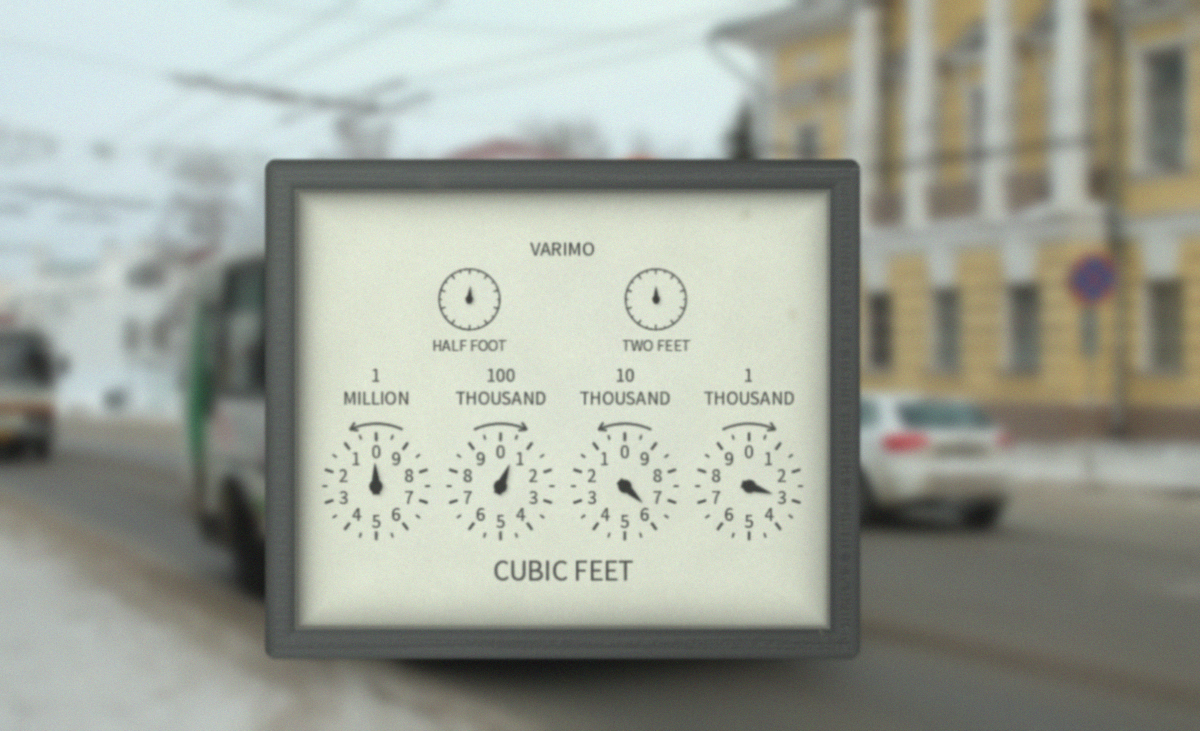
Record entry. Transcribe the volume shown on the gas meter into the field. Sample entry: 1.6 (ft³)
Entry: 6300 (ft³)
